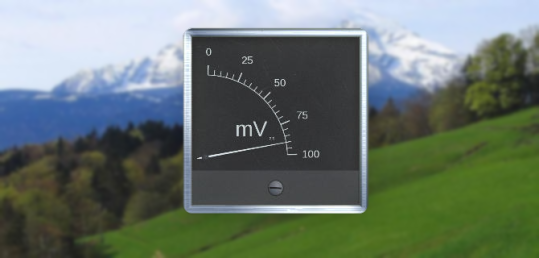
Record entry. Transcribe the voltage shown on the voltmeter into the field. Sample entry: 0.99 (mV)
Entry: 90 (mV)
